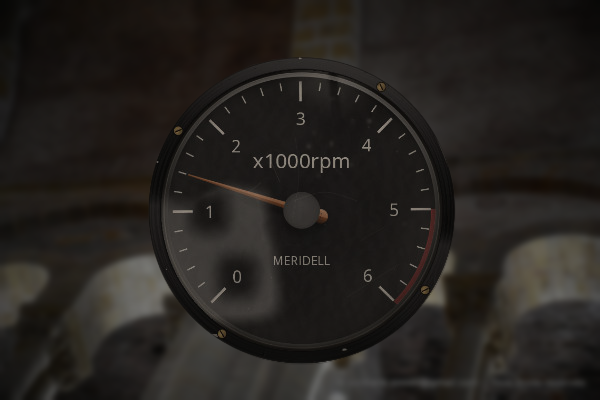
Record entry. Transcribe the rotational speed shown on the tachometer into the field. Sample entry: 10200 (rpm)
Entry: 1400 (rpm)
